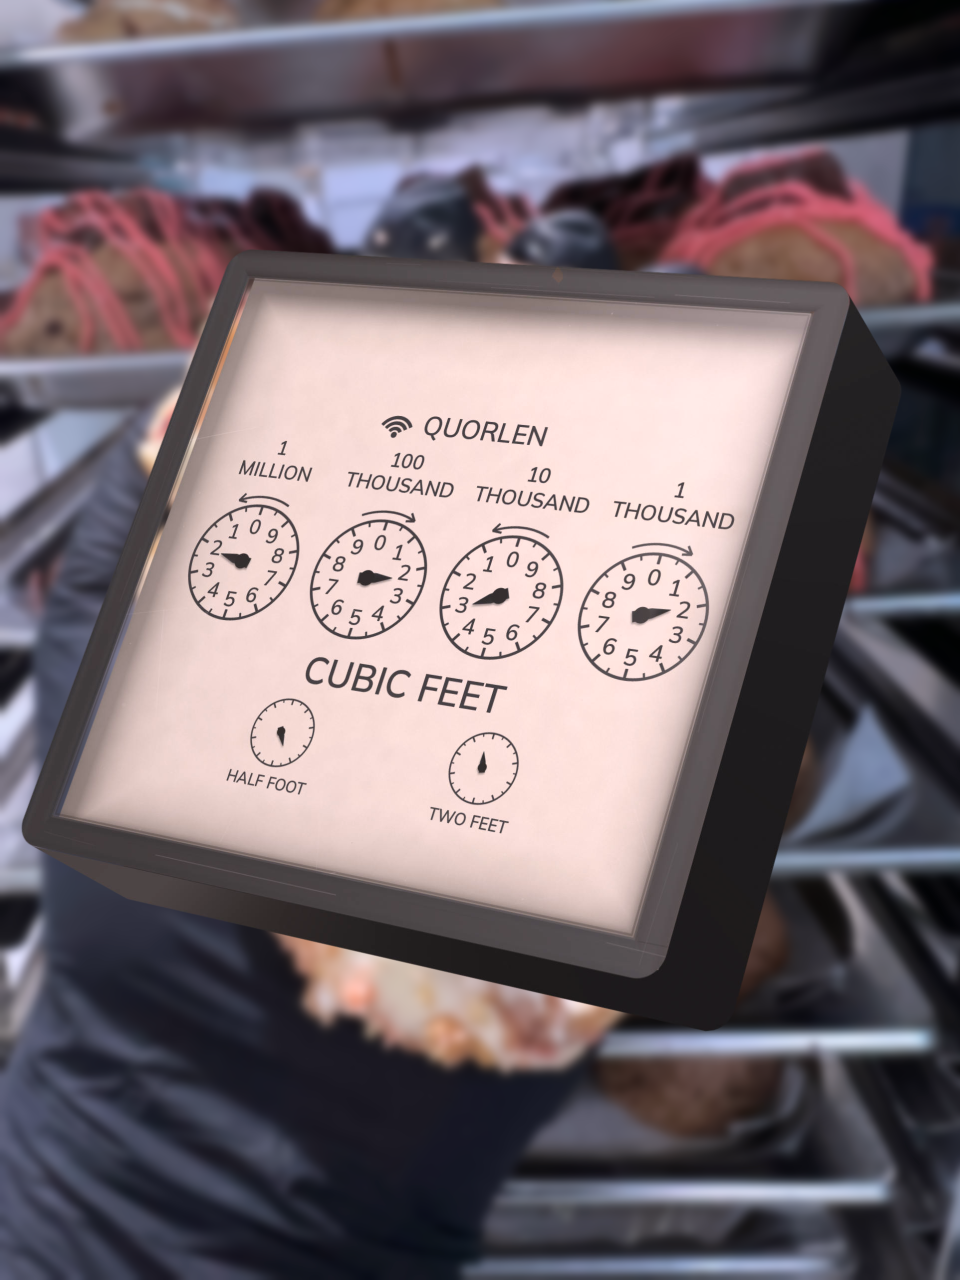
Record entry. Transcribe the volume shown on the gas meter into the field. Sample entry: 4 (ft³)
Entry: 223200 (ft³)
